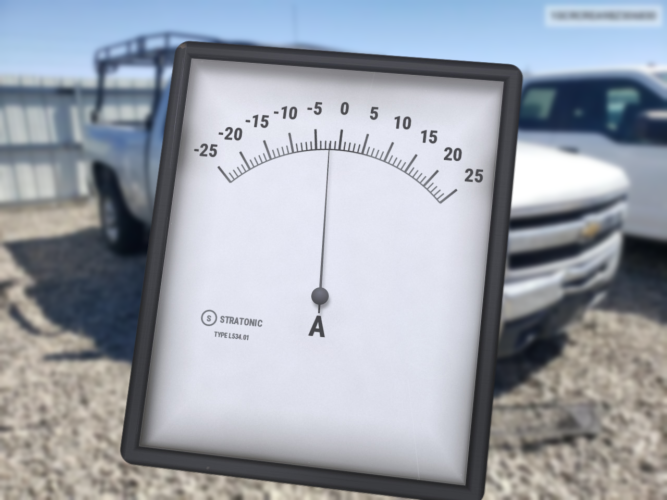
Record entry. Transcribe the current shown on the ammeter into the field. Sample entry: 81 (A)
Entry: -2 (A)
